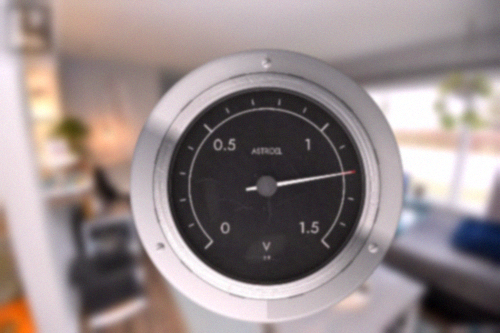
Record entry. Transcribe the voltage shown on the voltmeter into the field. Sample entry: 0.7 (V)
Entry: 1.2 (V)
